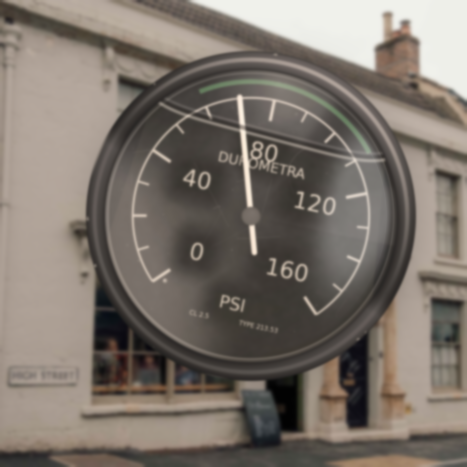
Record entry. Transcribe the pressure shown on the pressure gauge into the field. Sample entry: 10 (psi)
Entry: 70 (psi)
